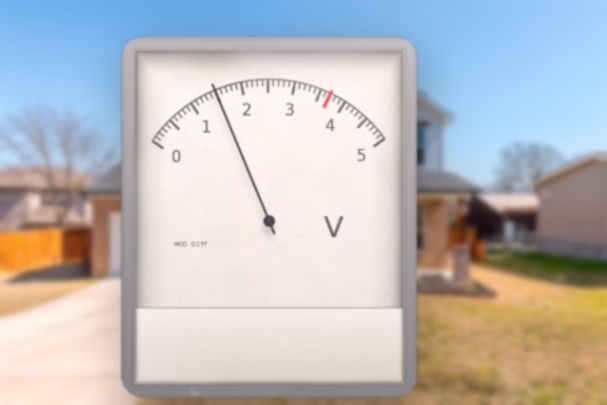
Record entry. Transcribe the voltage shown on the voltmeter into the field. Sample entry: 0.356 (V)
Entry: 1.5 (V)
